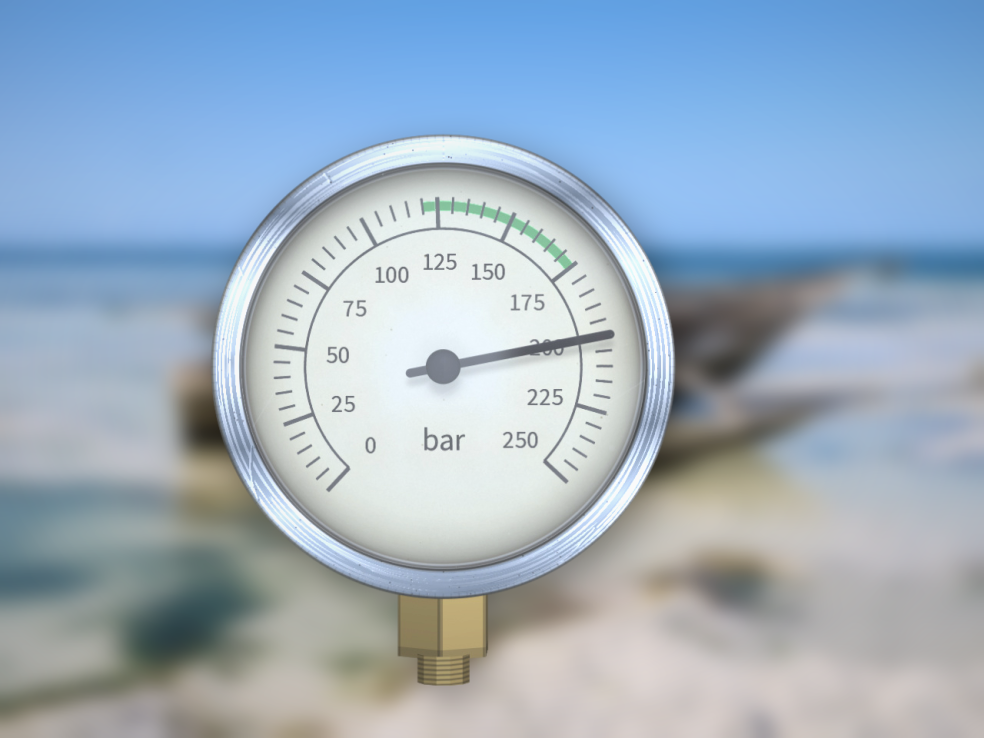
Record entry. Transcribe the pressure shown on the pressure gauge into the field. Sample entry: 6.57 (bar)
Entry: 200 (bar)
